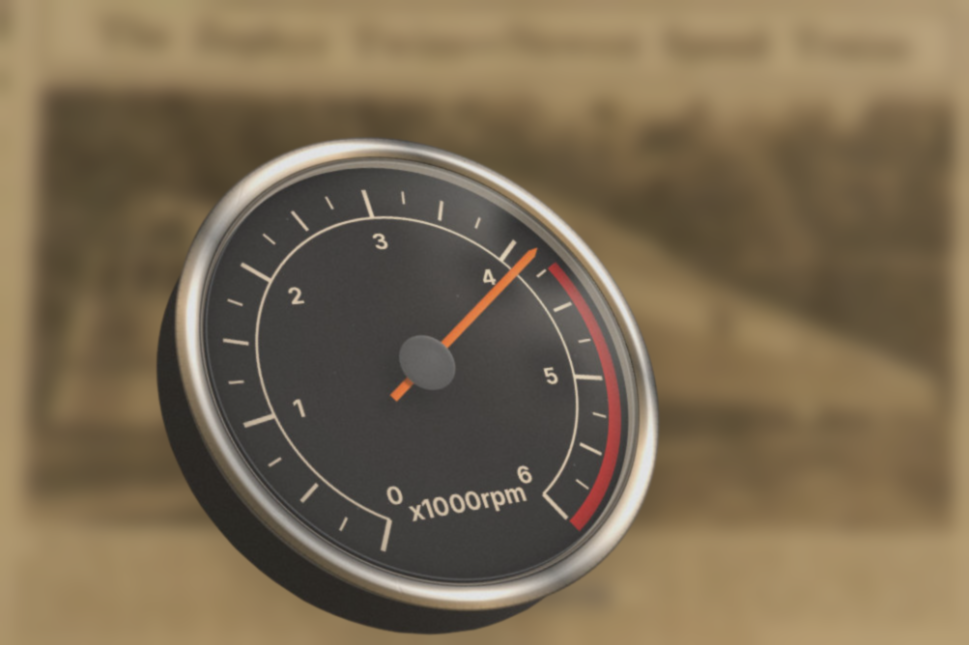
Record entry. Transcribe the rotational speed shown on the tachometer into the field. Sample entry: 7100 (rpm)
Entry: 4125 (rpm)
